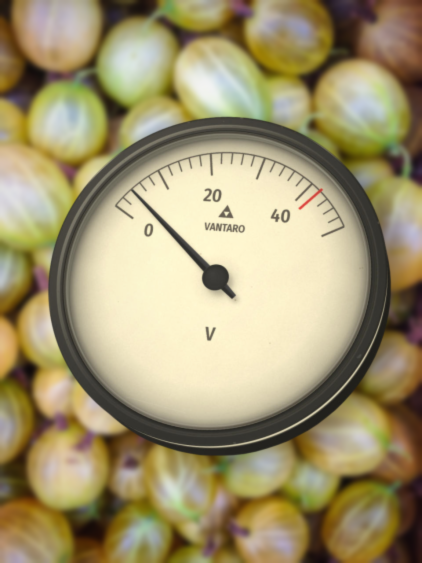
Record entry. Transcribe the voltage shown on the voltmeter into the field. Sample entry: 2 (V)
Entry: 4 (V)
